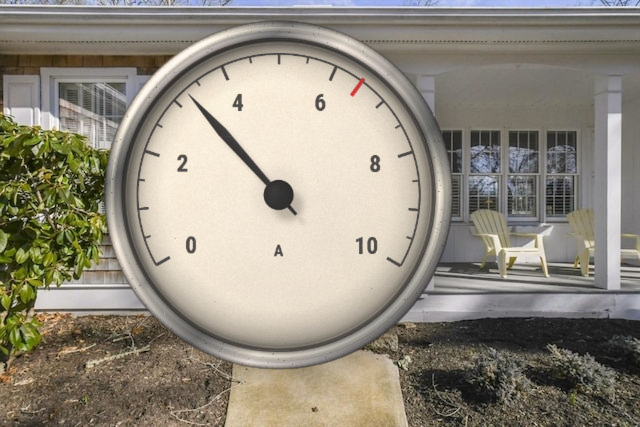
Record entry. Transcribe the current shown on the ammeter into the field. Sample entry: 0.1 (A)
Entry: 3.25 (A)
